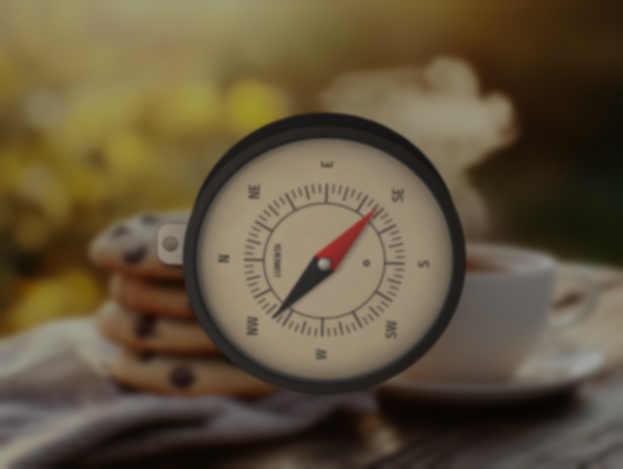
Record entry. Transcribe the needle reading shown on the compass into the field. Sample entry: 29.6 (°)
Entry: 130 (°)
